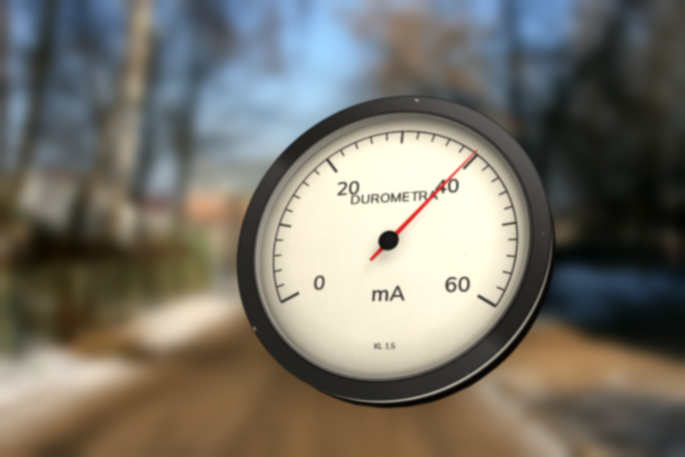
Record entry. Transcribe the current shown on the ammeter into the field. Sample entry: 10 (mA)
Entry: 40 (mA)
